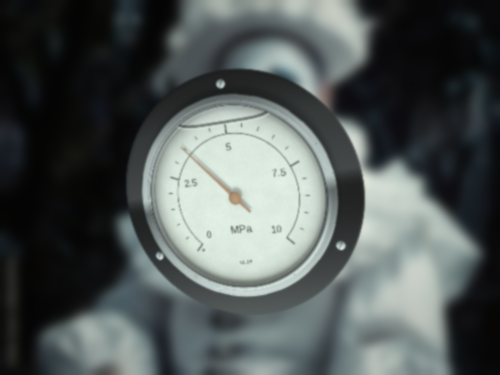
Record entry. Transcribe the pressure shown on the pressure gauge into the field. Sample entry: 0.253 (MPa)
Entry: 3.5 (MPa)
